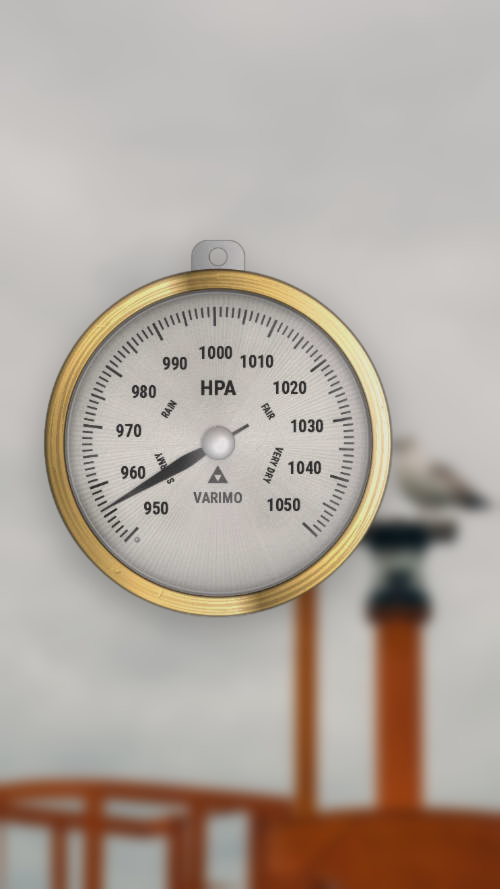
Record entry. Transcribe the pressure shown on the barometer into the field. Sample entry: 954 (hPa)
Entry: 956 (hPa)
